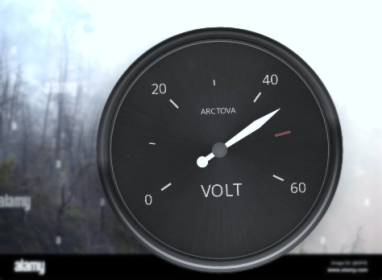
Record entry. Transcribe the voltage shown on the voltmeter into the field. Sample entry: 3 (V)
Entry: 45 (V)
